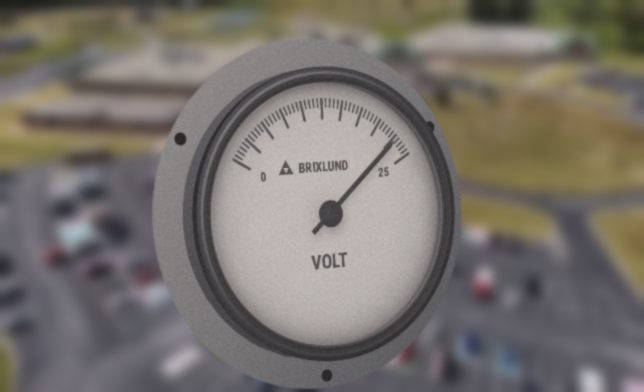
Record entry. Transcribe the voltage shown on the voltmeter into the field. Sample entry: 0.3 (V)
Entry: 22.5 (V)
